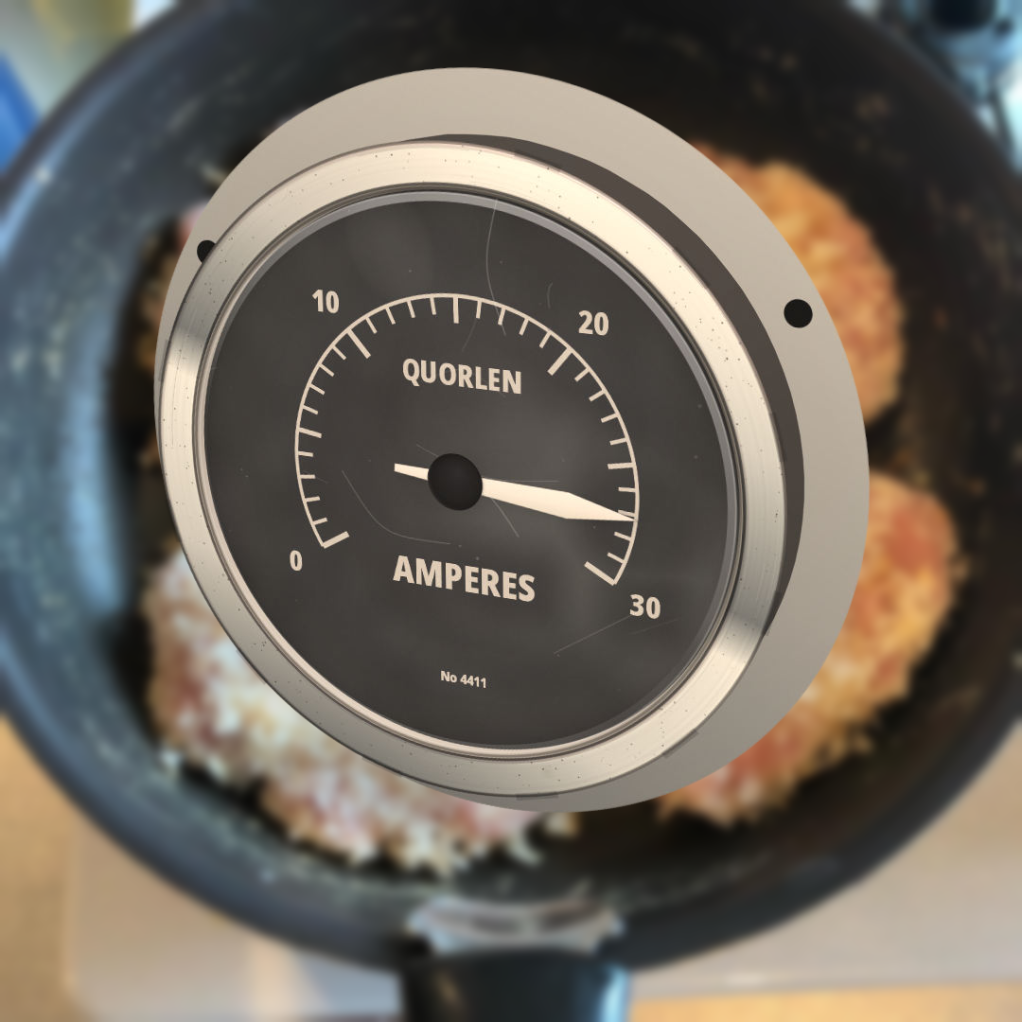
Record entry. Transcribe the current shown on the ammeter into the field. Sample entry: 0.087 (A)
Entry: 27 (A)
